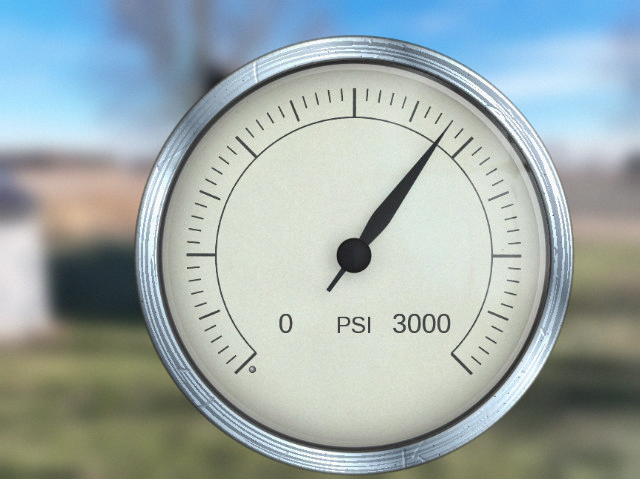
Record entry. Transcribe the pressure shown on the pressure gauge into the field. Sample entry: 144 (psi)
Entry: 1900 (psi)
